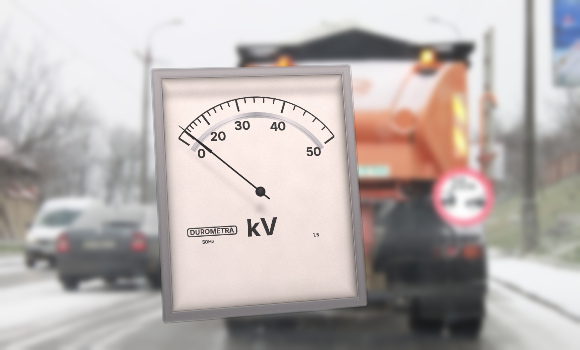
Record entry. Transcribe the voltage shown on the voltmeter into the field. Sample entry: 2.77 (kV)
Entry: 10 (kV)
